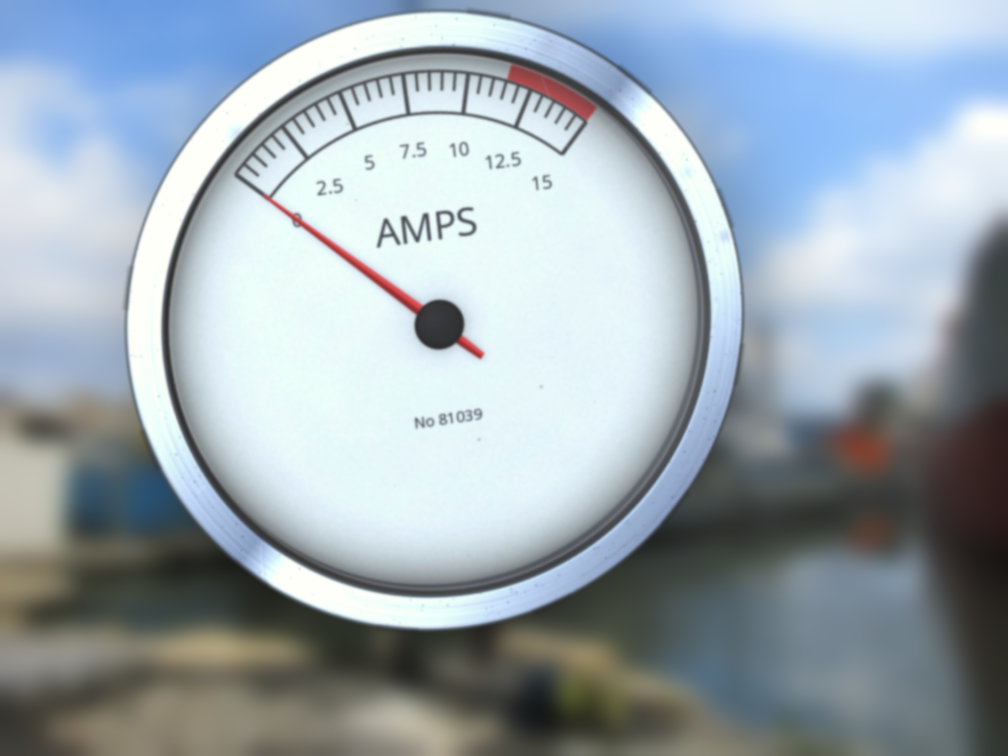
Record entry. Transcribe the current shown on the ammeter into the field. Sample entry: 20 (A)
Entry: 0 (A)
